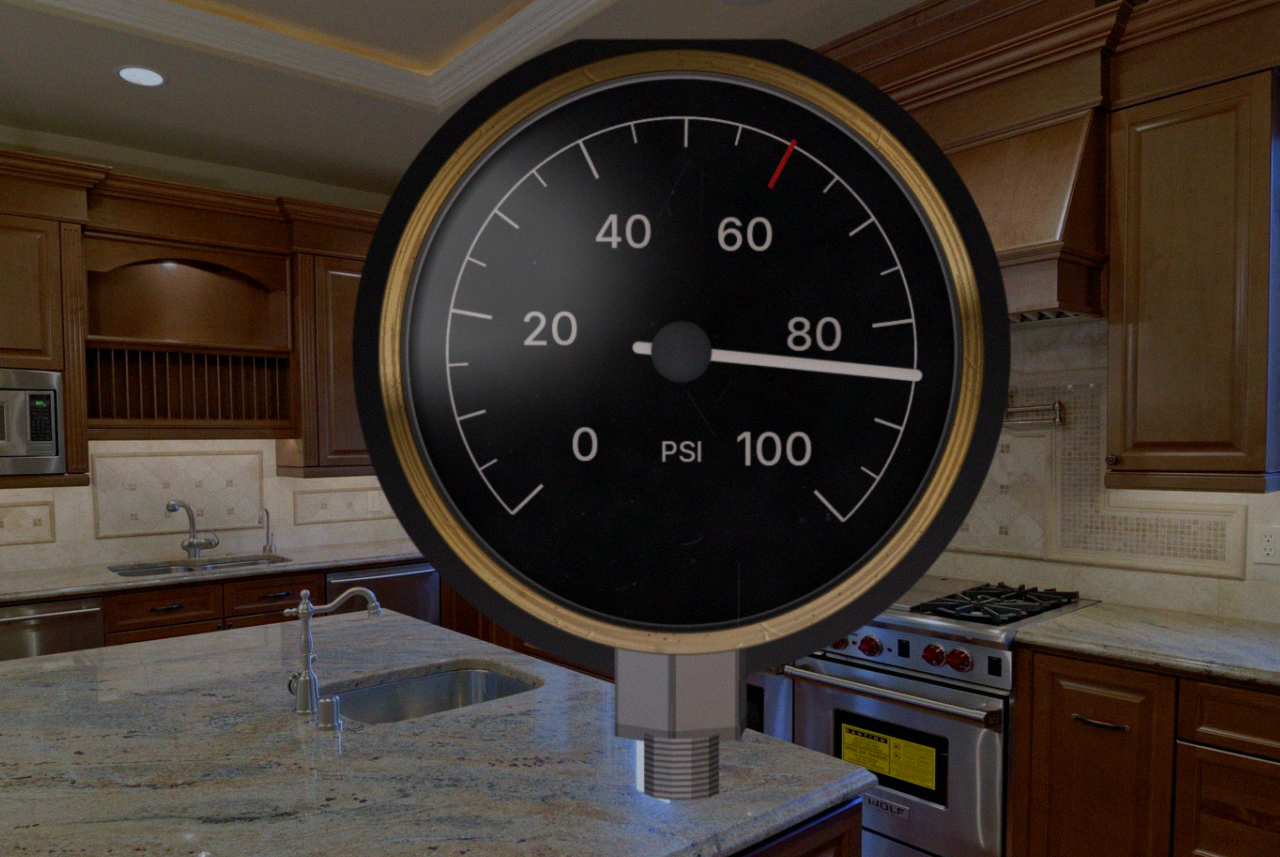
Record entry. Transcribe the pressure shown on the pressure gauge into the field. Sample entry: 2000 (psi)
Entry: 85 (psi)
